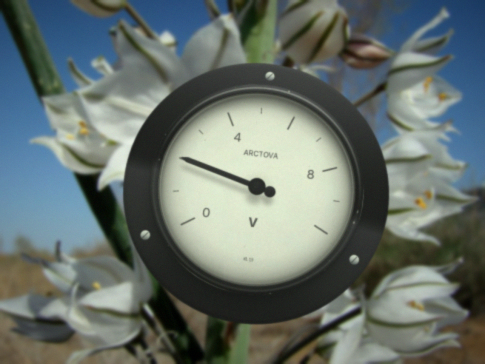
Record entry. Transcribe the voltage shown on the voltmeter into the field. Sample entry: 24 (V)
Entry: 2 (V)
